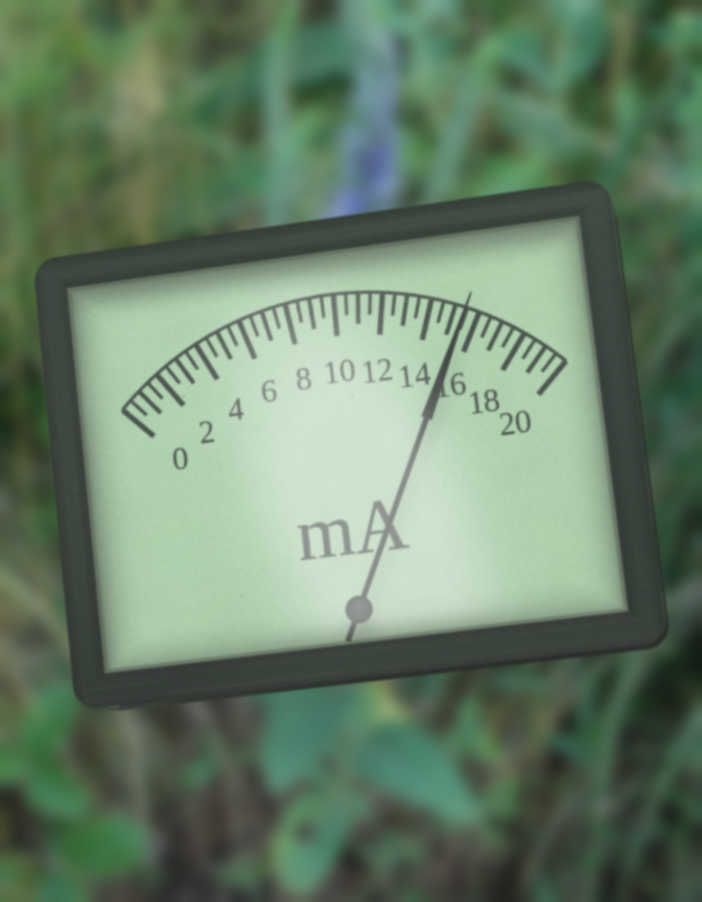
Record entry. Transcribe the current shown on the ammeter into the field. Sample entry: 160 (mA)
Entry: 15.5 (mA)
